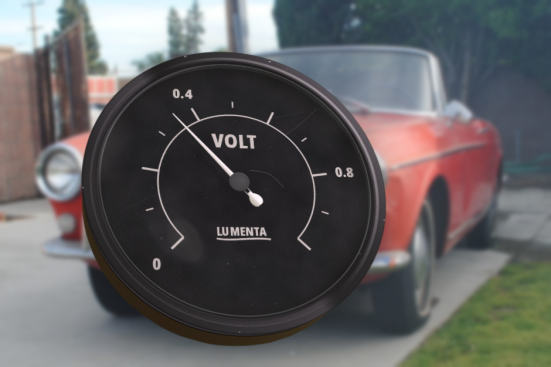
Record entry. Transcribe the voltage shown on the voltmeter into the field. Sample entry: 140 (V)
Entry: 0.35 (V)
